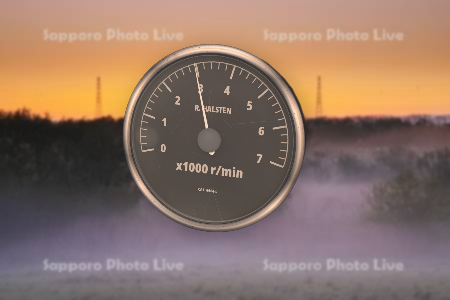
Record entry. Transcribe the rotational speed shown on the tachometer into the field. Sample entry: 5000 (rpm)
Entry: 3000 (rpm)
